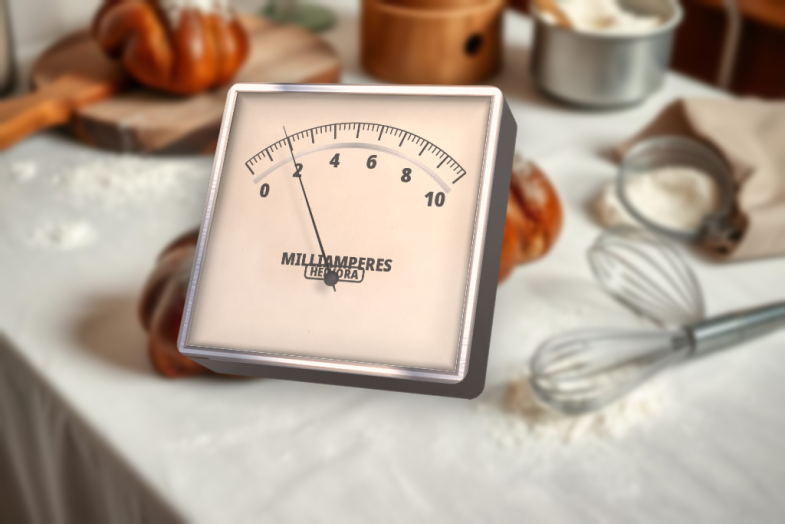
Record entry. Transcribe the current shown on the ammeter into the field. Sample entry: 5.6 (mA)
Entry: 2 (mA)
